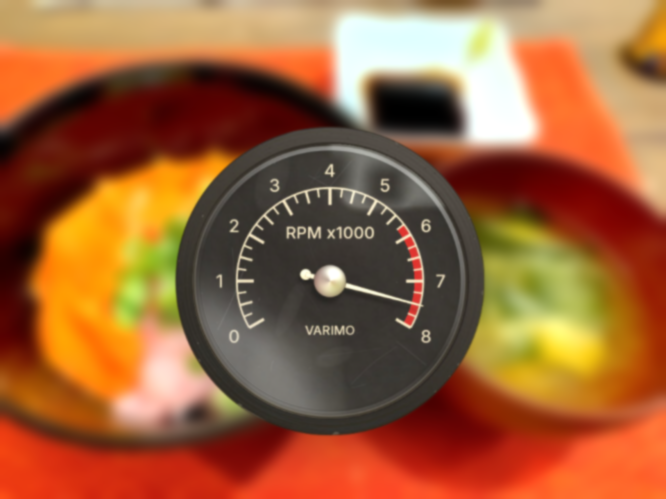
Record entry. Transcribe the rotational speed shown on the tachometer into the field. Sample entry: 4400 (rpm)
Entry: 7500 (rpm)
